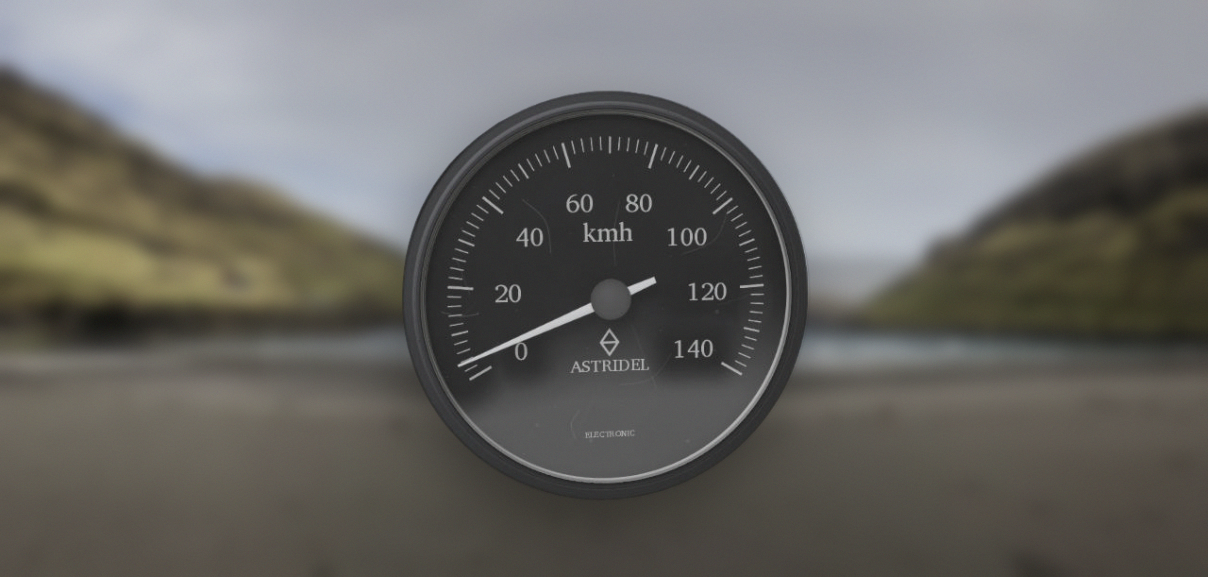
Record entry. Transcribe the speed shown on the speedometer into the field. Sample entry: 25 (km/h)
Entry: 4 (km/h)
